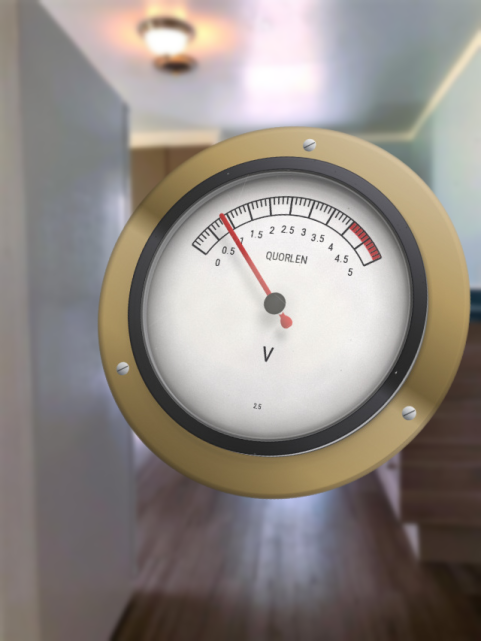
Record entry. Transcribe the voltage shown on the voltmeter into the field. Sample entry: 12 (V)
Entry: 0.9 (V)
